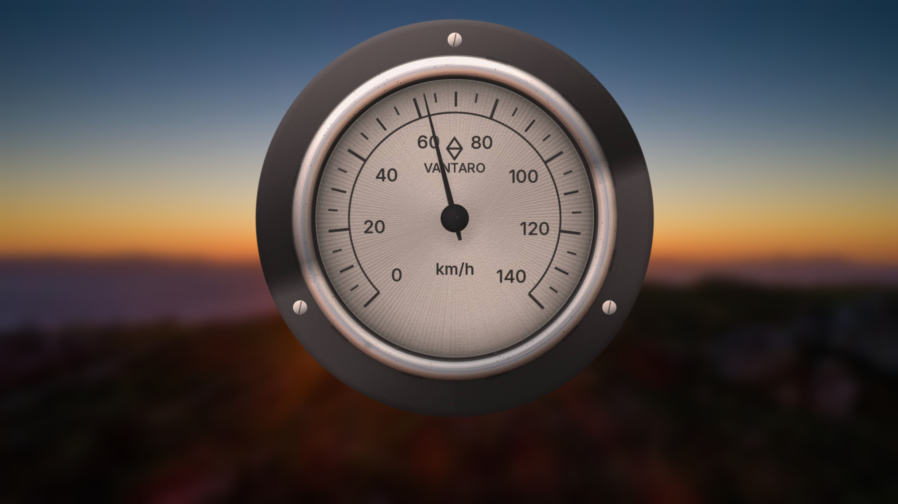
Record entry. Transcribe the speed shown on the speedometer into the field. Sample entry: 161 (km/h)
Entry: 62.5 (km/h)
